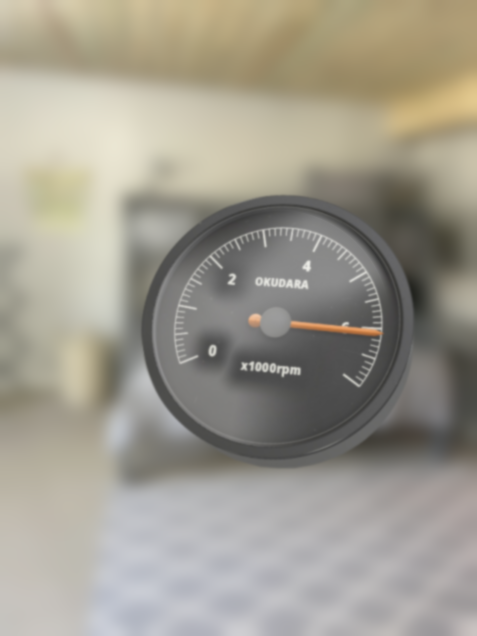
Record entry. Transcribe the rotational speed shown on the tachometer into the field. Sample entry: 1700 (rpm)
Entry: 6100 (rpm)
